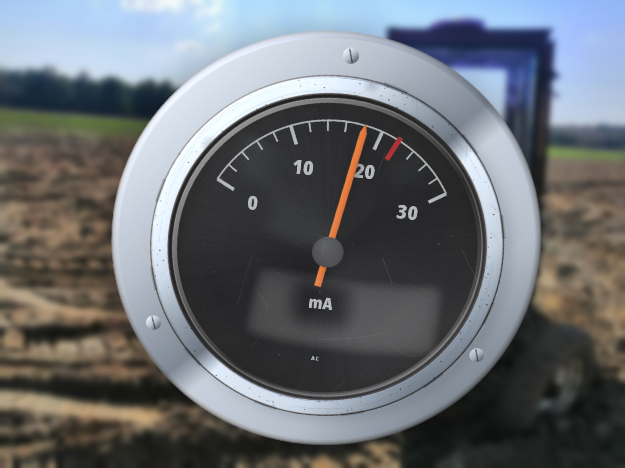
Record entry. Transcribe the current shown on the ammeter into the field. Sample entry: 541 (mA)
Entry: 18 (mA)
